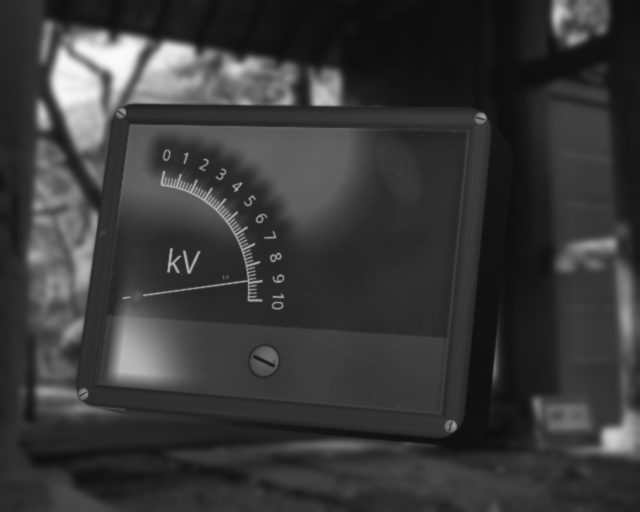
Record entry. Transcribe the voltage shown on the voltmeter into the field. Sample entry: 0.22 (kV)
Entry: 9 (kV)
